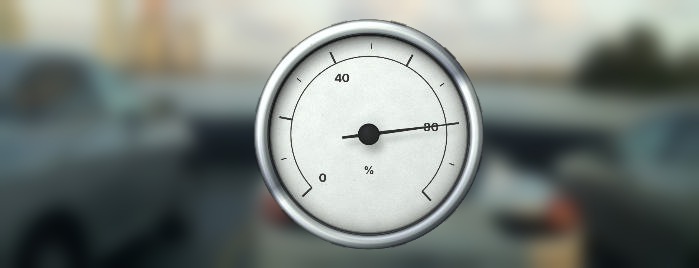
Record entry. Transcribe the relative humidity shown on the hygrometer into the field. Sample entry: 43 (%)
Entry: 80 (%)
